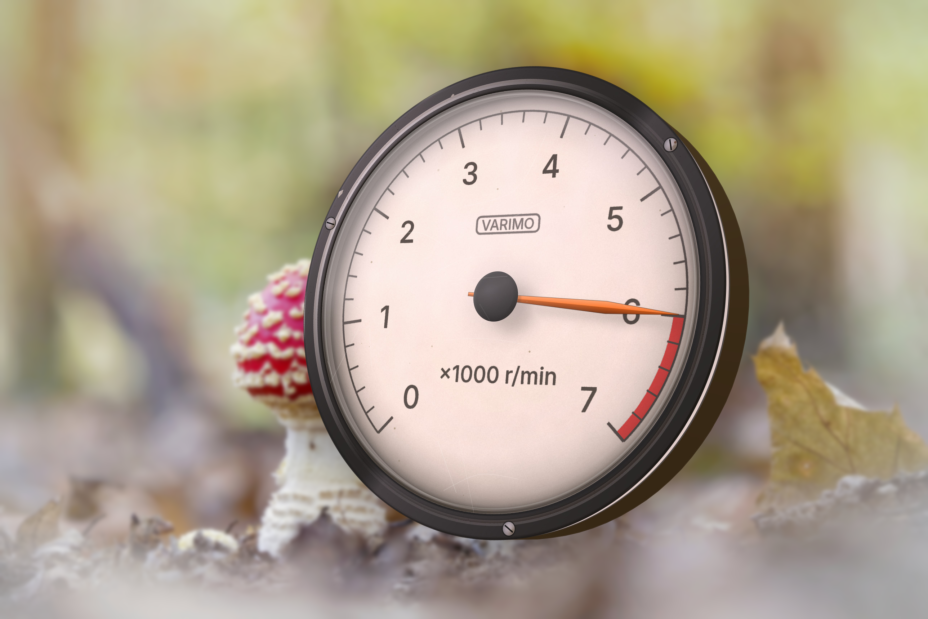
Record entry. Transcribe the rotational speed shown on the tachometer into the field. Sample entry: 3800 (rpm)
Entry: 6000 (rpm)
